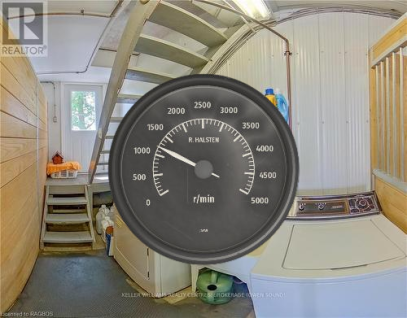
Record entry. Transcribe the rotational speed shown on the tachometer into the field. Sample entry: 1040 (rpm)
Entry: 1200 (rpm)
